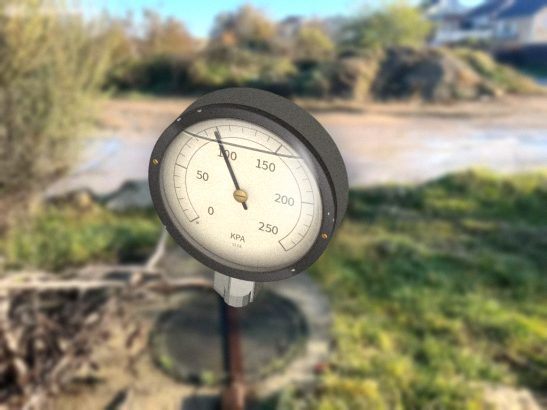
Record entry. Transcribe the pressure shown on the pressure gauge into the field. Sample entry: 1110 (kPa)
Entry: 100 (kPa)
